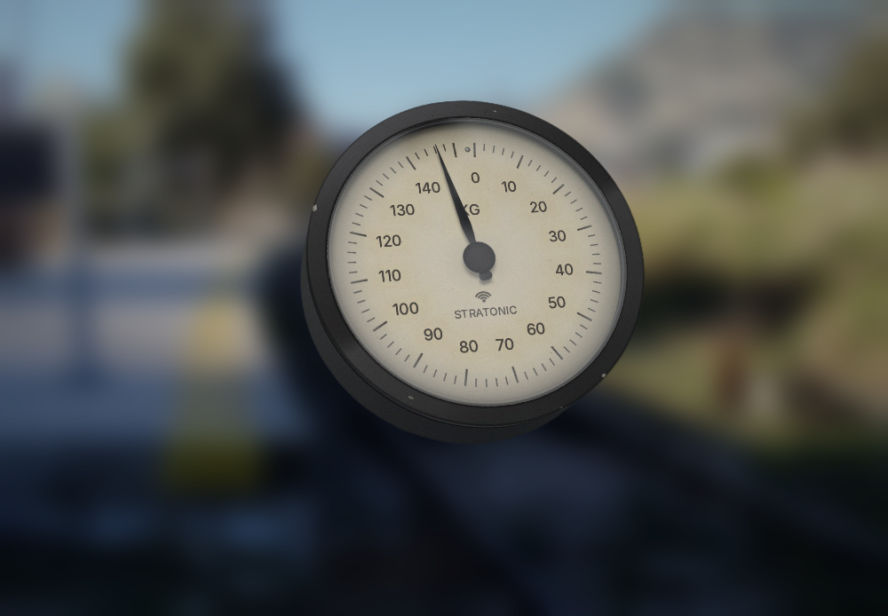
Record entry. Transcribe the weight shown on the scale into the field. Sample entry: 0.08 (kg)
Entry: 146 (kg)
